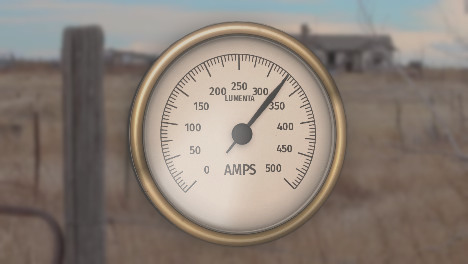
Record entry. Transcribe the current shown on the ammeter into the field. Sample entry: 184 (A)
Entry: 325 (A)
